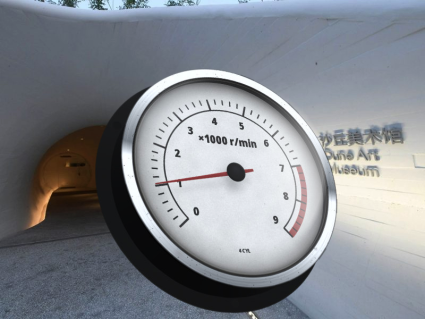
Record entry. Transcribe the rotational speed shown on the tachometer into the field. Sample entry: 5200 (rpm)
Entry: 1000 (rpm)
